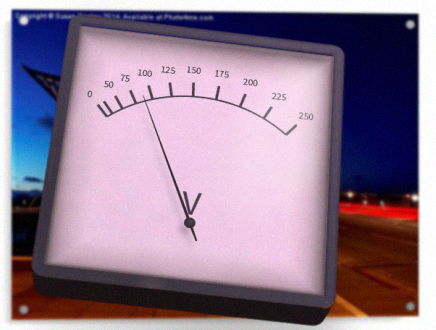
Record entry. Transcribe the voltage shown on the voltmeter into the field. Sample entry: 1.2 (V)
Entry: 87.5 (V)
